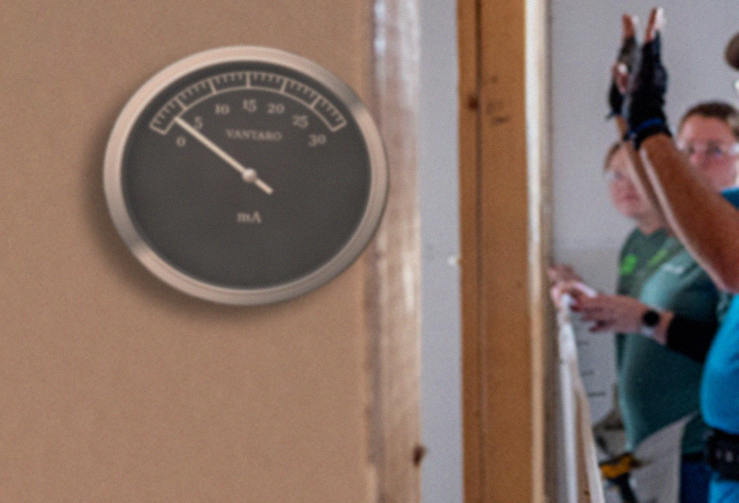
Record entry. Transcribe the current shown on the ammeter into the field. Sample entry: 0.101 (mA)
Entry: 3 (mA)
